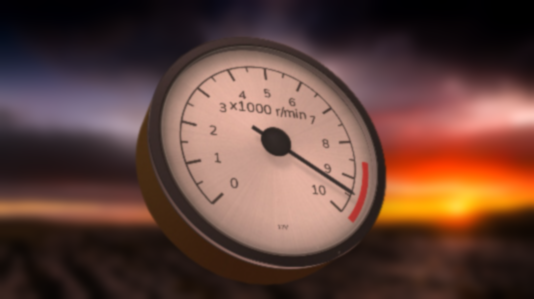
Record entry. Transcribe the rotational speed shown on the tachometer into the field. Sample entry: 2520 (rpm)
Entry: 9500 (rpm)
